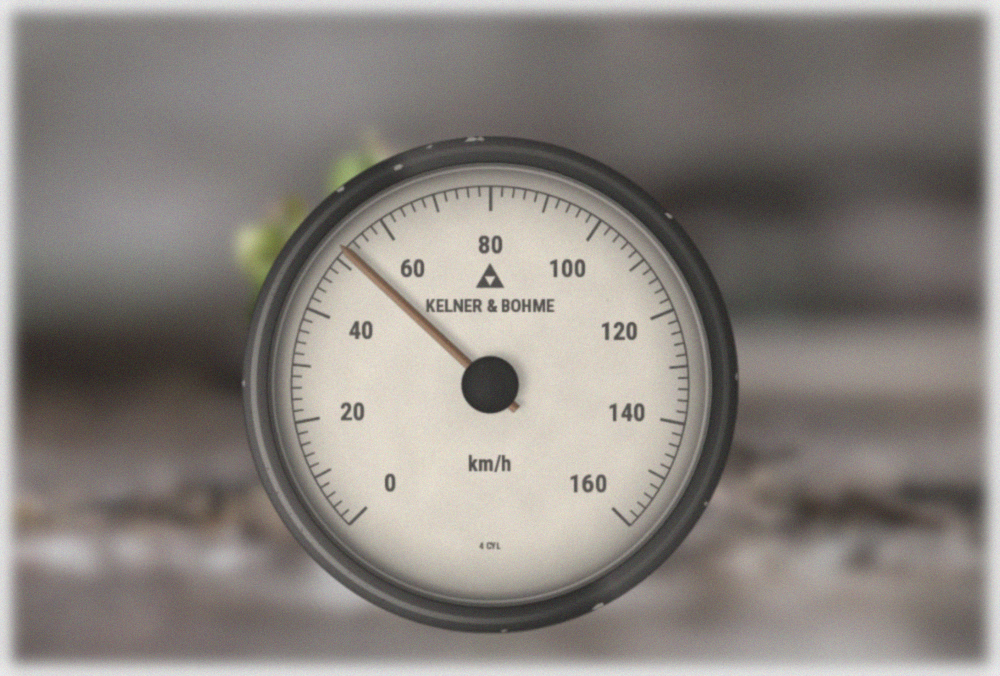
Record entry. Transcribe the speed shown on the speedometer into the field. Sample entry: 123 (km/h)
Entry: 52 (km/h)
